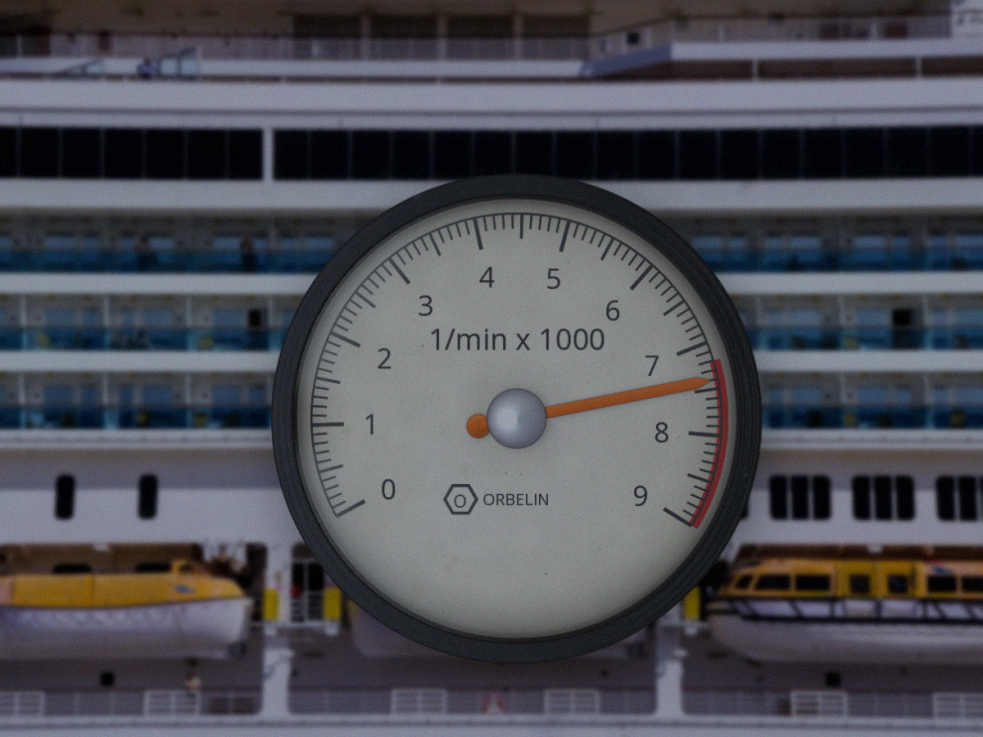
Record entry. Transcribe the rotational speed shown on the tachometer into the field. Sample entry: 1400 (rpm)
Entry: 7400 (rpm)
